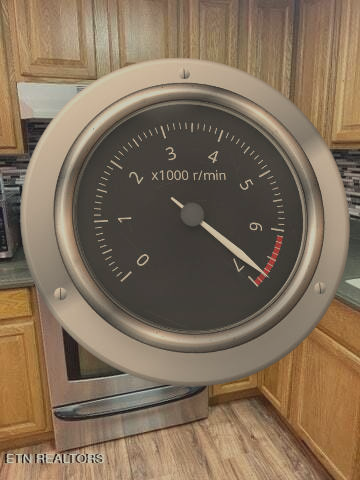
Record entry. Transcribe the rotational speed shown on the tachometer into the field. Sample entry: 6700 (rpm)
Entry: 6800 (rpm)
